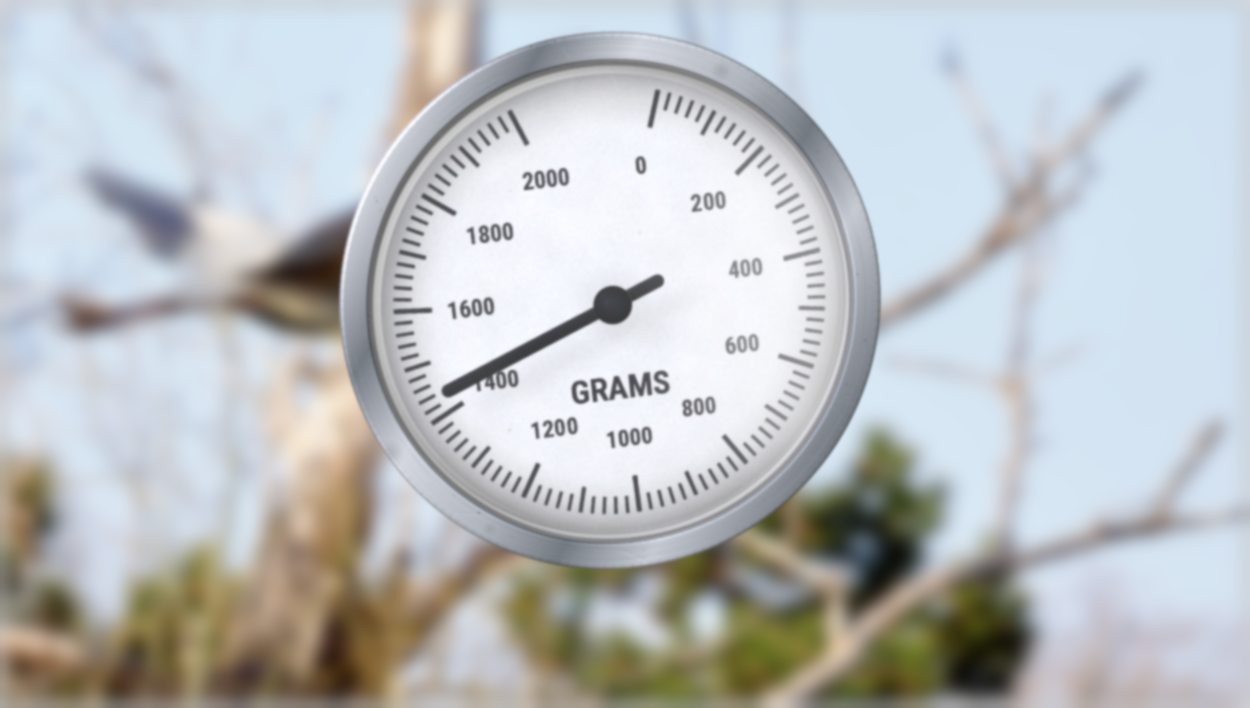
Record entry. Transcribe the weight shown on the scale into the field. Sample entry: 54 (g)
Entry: 1440 (g)
